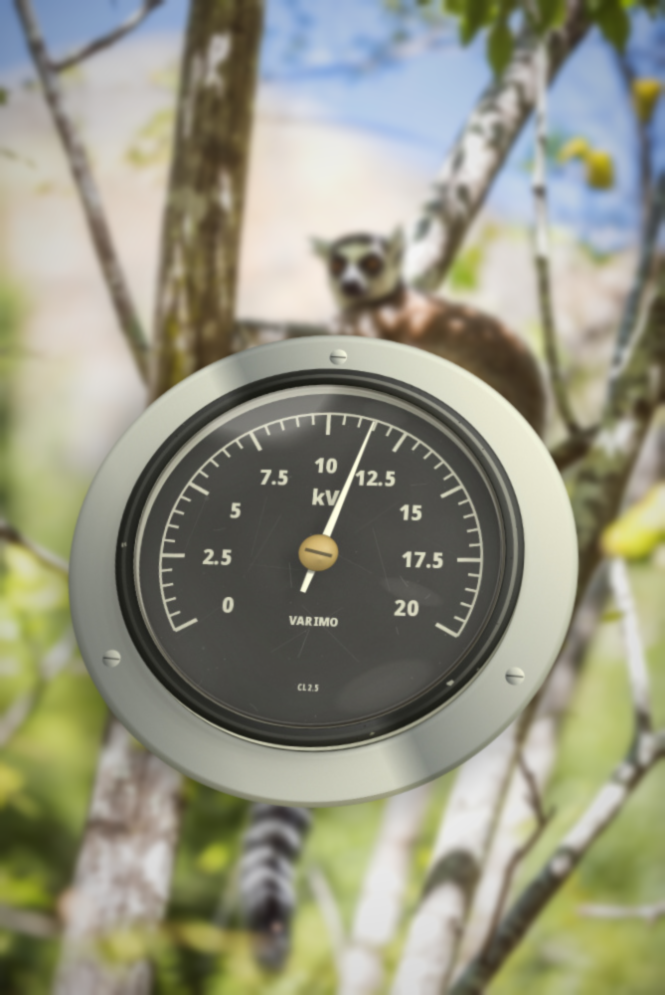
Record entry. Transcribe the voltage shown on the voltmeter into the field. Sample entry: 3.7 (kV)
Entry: 11.5 (kV)
